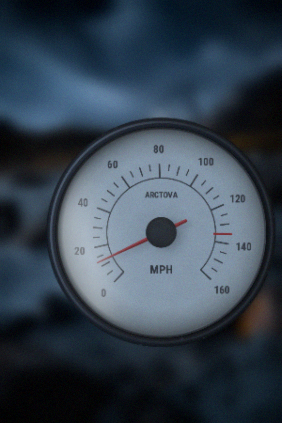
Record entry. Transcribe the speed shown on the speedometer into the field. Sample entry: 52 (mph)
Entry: 12.5 (mph)
